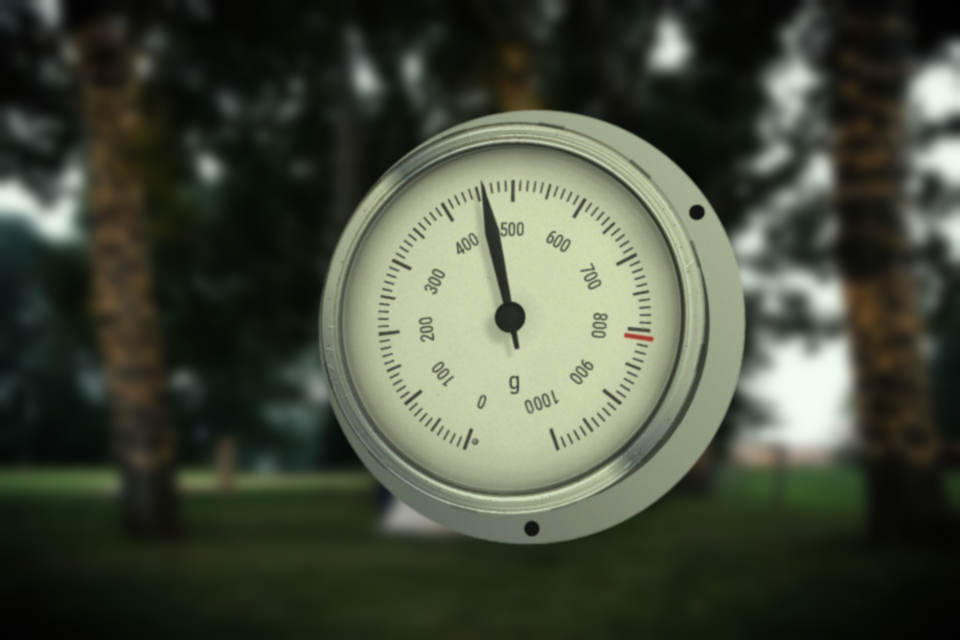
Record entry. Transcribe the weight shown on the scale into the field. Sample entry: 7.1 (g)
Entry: 460 (g)
